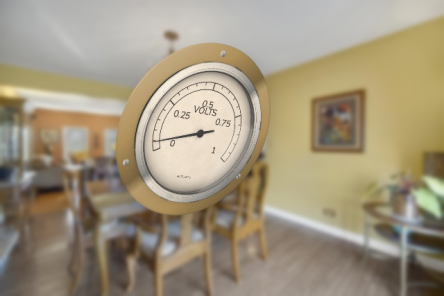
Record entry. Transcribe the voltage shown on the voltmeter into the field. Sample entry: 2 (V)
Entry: 0.05 (V)
